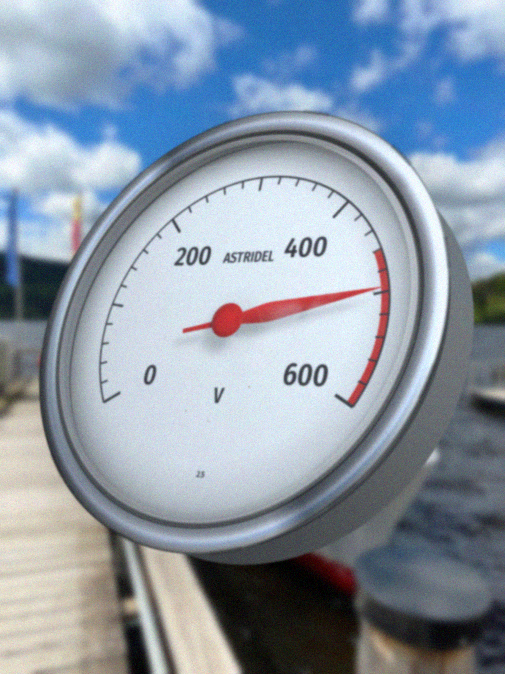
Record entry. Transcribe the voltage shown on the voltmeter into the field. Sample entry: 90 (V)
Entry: 500 (V)
